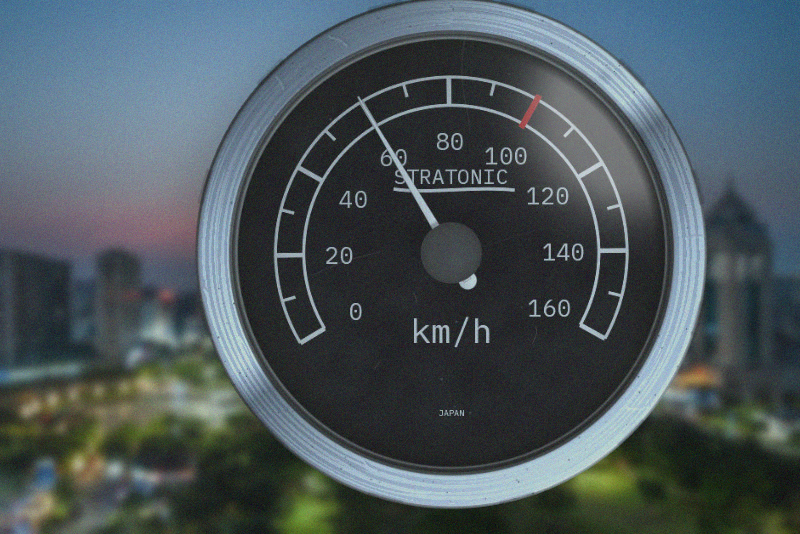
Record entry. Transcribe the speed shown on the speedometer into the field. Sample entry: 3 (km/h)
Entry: 60 (km/h)
